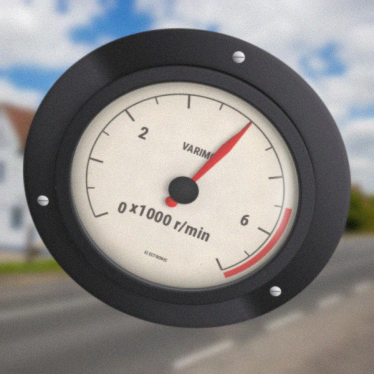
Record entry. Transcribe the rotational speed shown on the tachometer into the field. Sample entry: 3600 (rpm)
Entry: 4000 (rpm)
